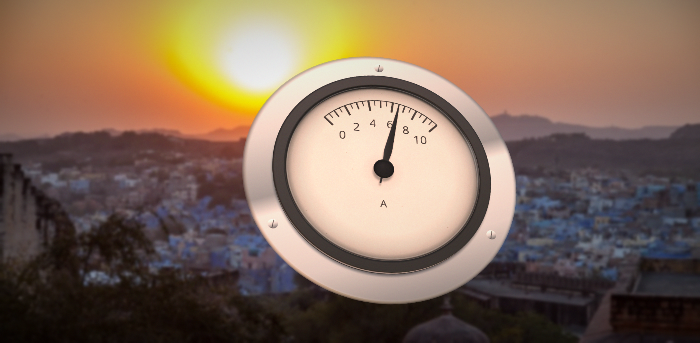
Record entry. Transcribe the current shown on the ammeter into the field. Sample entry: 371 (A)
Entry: 6.5 (A)
